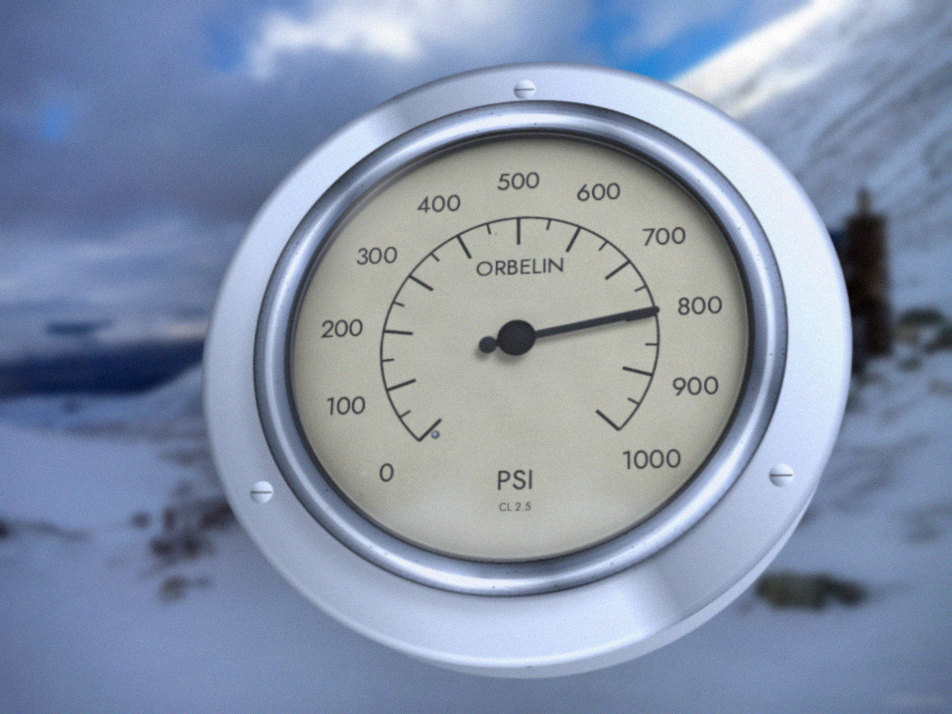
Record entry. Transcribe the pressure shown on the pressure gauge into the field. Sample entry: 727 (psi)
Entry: 800 (psi)
